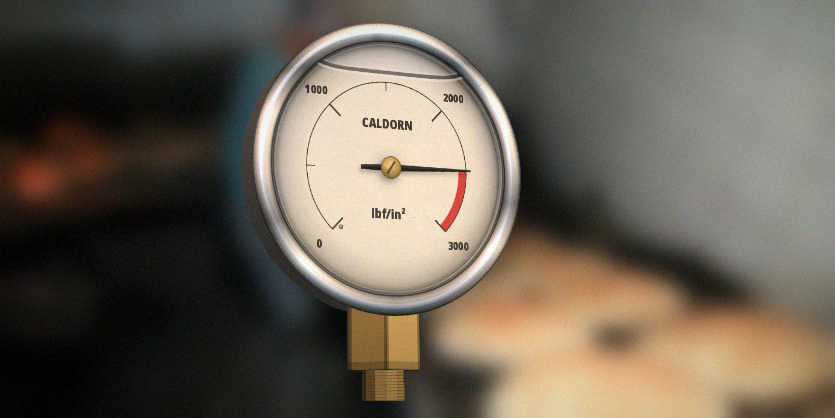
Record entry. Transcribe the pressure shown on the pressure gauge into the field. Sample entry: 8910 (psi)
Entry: 2500 (psi)
